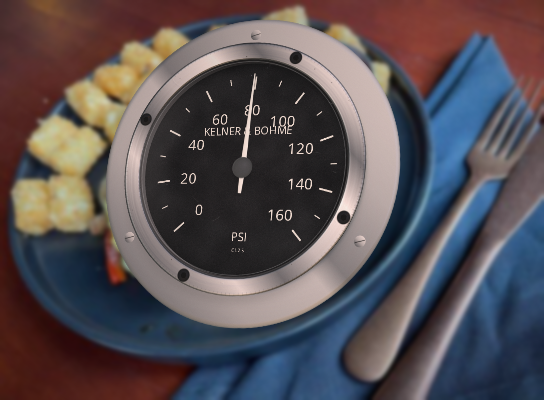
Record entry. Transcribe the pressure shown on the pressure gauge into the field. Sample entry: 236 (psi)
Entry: 80 (psi)
